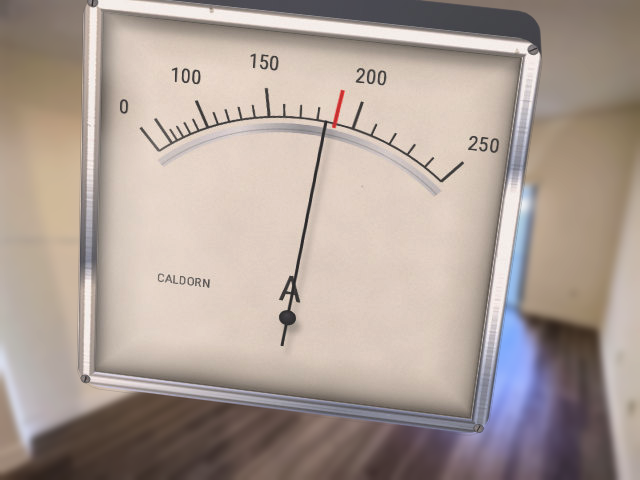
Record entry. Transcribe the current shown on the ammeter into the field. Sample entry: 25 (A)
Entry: 185 (A)
